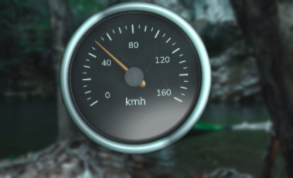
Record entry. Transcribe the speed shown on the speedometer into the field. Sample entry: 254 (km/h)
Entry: 50 (km/h)
